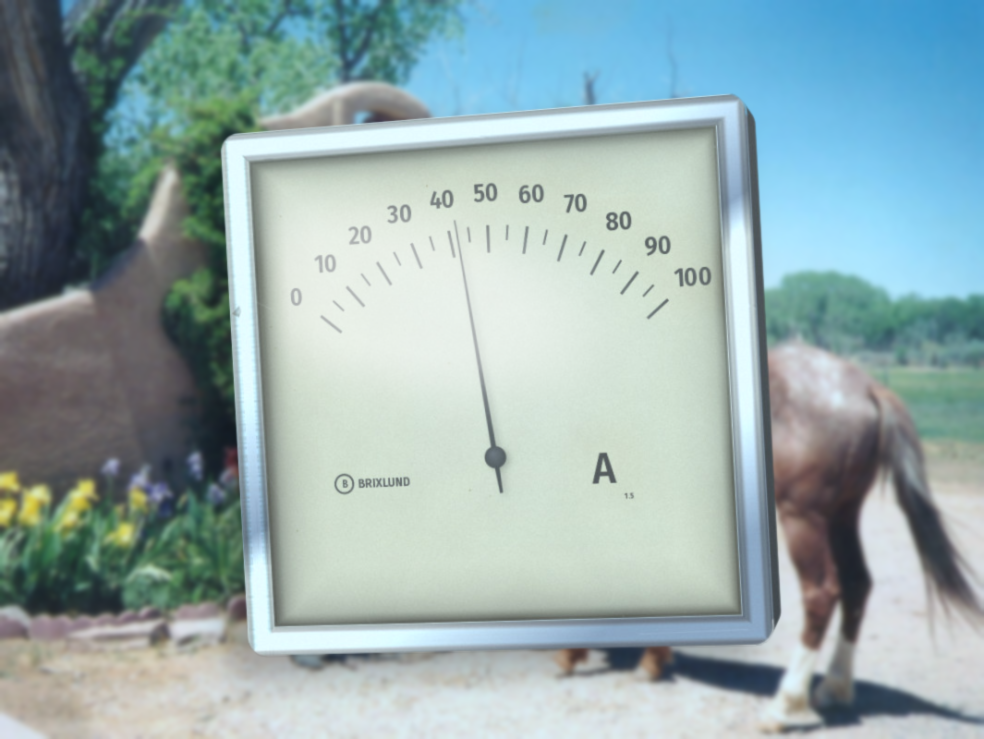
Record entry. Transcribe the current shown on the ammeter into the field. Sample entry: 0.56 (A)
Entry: 42.5 (A)
